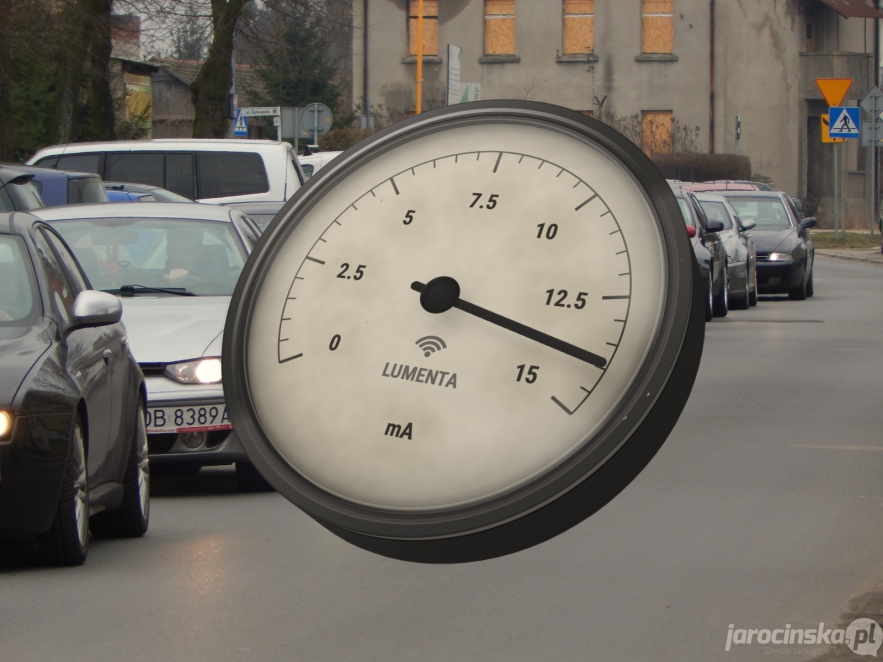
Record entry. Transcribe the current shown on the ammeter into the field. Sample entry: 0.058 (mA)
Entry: 14 (mA)
